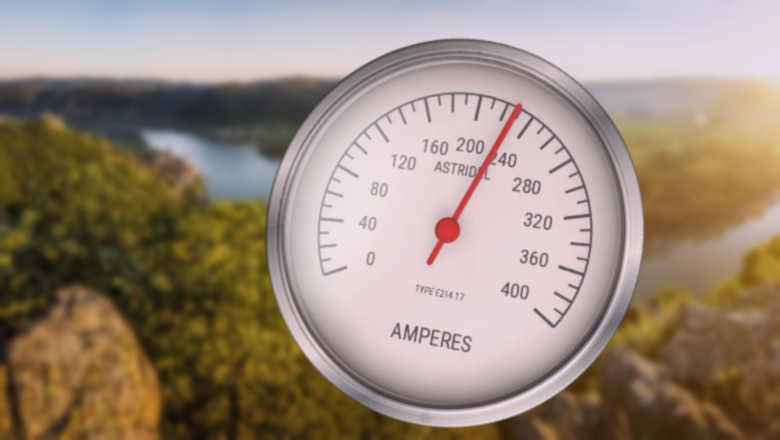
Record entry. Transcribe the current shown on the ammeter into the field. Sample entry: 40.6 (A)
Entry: 230 (A)
